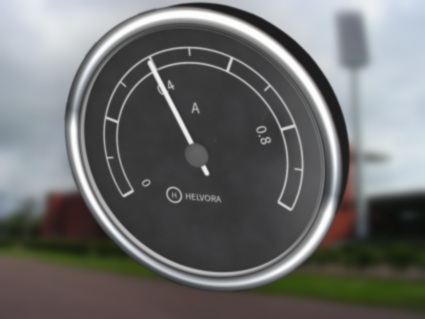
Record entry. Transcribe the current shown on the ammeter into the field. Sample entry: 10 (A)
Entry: 0.4 (A)
